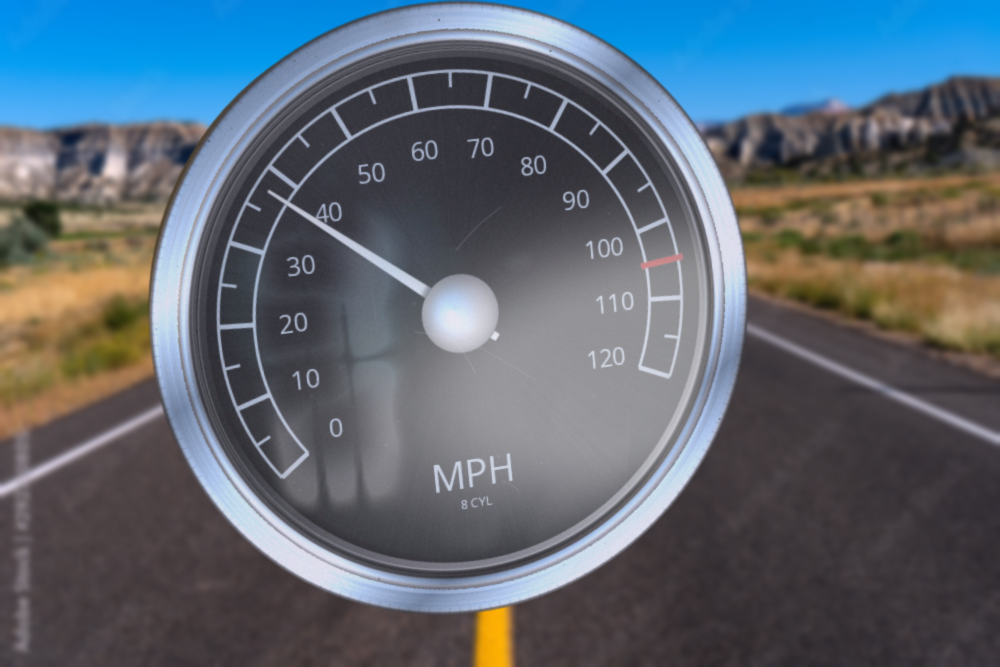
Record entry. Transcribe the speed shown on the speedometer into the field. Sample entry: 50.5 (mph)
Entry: 37.5 (mph)
